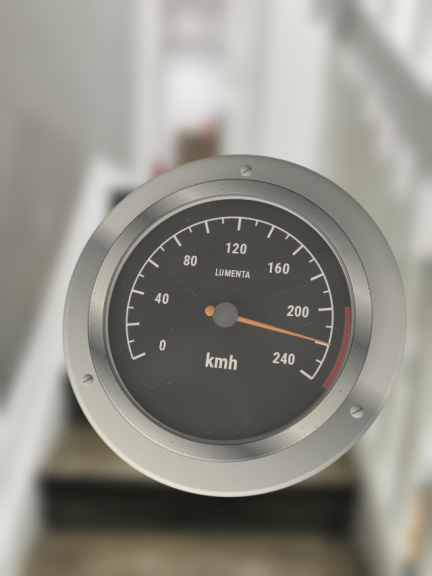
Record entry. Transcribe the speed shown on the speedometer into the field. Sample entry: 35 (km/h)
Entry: 220 (km/h)
